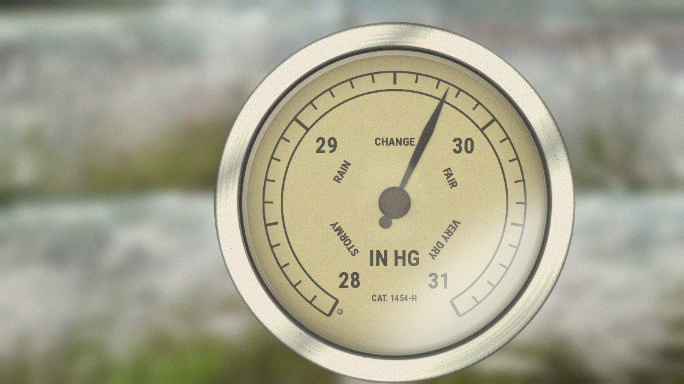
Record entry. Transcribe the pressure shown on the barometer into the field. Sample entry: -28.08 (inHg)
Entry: 29.75 (inHg)
